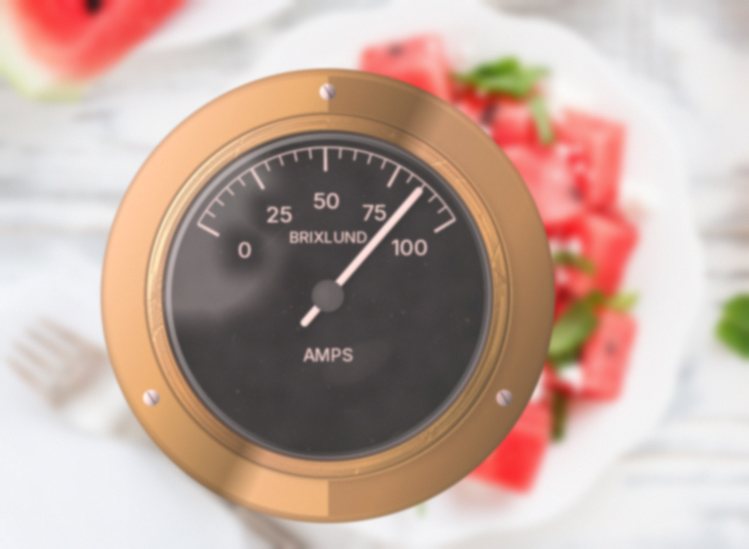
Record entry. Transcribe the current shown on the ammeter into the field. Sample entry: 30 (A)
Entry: 85 (A)
